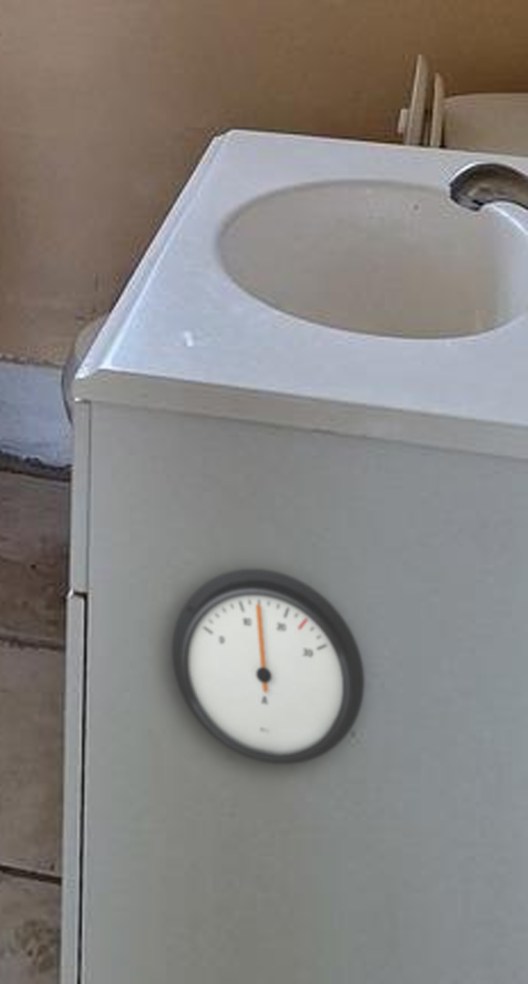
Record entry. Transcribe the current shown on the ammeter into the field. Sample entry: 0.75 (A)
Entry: 14 (A)
